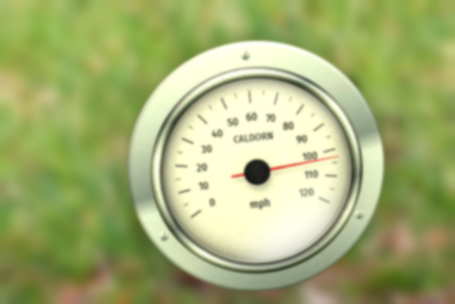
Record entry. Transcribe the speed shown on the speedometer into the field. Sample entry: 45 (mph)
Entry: 102.5 (mph)
